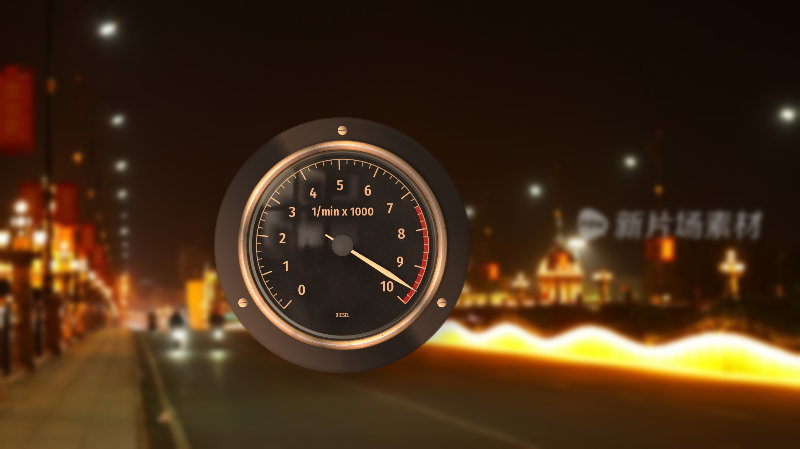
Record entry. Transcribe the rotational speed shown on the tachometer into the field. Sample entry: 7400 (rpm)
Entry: 9600 (rpm)
